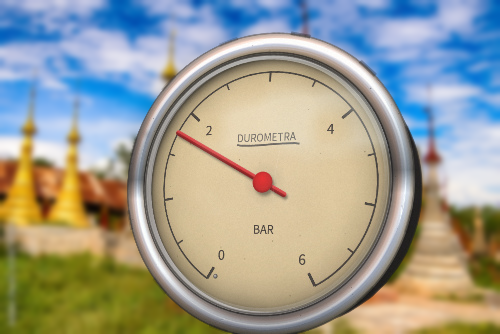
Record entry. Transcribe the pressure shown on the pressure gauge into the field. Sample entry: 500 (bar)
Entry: 1.75 (bar)
